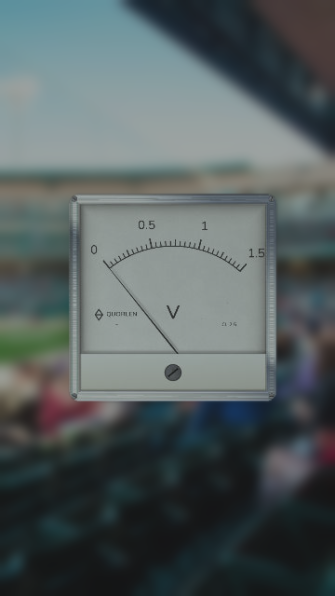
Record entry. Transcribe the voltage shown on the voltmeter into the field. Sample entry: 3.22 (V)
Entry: 0 (V)
